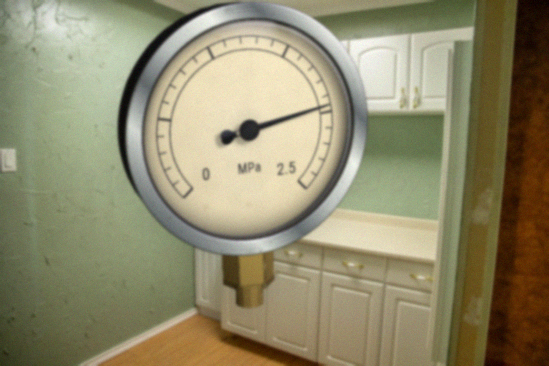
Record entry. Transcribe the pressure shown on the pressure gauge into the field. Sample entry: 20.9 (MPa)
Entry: 1.95 (MPa)
